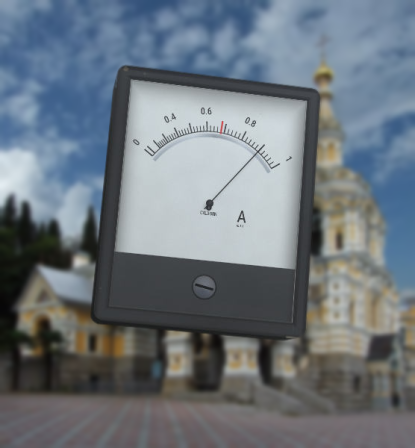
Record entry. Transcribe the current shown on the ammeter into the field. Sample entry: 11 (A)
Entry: 0.9 (A)
